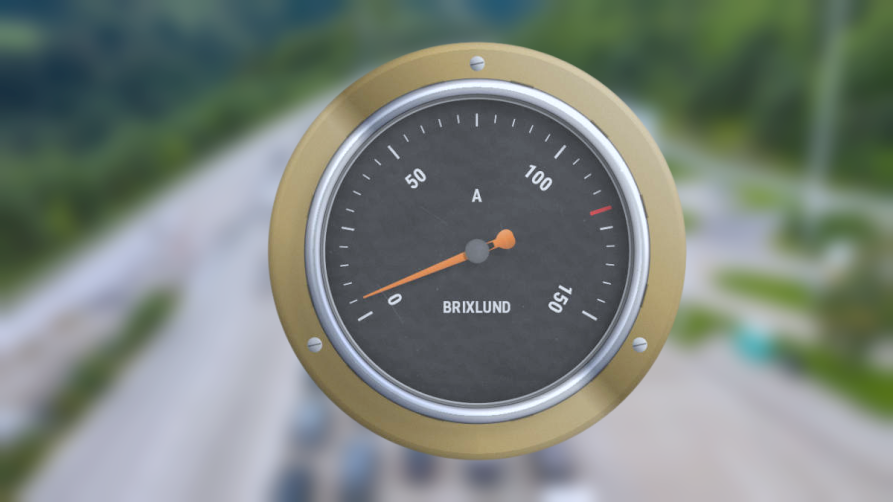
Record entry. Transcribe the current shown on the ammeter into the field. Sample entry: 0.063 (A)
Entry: 5 (A)
